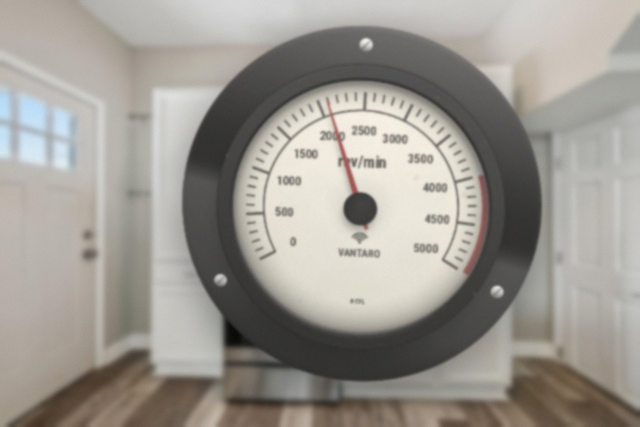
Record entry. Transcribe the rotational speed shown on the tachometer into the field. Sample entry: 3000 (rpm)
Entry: 2100 (rpm)
